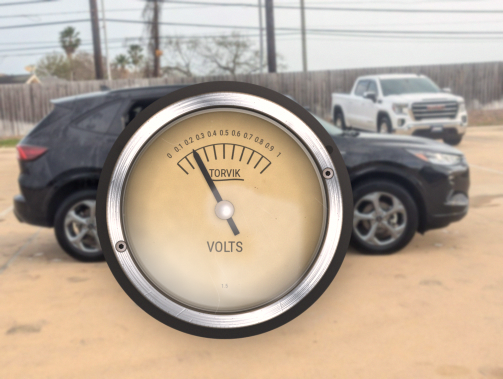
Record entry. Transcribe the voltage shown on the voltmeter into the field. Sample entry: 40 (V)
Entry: 0.2 (V)
